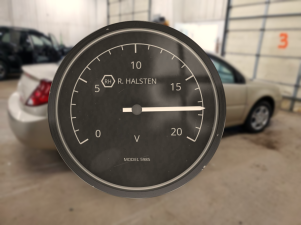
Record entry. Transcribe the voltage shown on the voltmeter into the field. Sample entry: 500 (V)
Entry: 17.5 (V)
